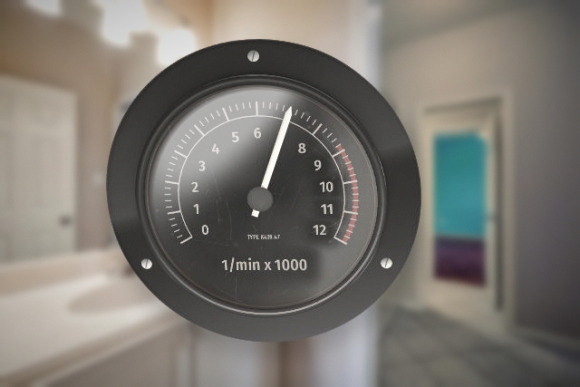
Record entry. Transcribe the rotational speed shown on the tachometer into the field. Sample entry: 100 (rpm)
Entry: 7000 (rpm)
